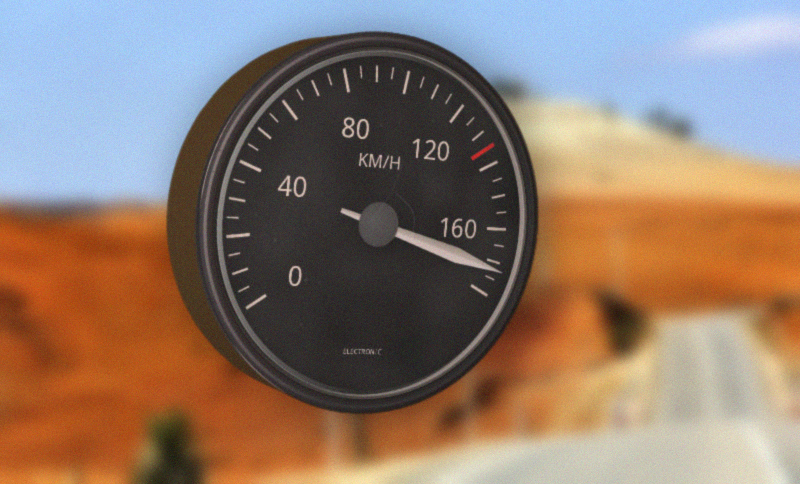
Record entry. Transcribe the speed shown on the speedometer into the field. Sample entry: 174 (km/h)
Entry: 172.5 (km/h)
